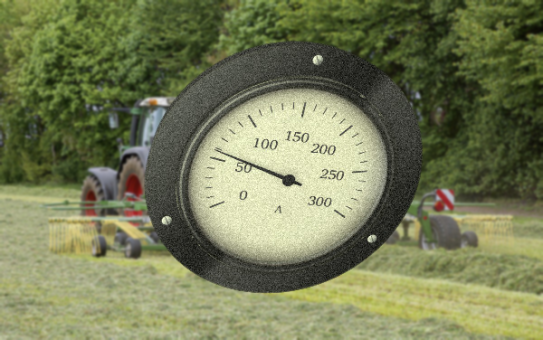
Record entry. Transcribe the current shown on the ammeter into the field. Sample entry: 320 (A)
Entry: 60 (A)
